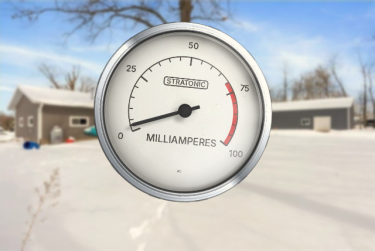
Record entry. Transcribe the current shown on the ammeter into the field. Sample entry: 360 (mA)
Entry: 2.5 (mA)
